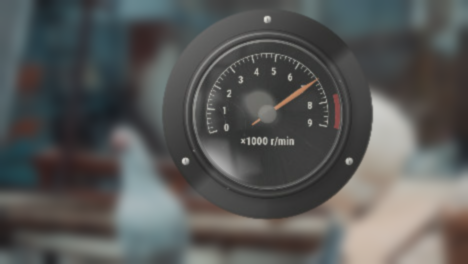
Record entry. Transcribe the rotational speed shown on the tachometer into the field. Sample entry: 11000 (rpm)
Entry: 7000 (rpm)
